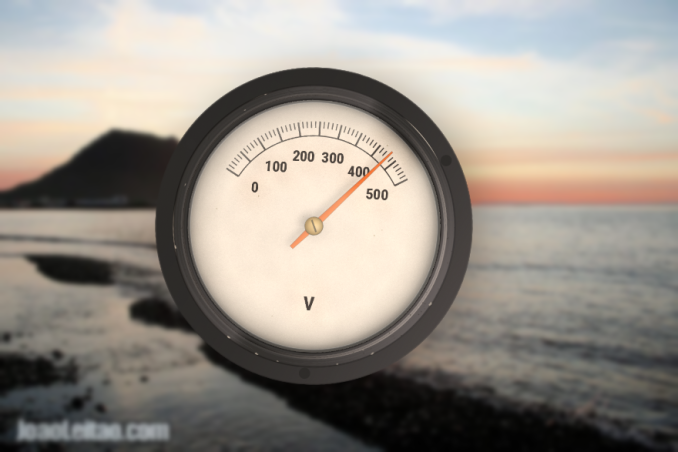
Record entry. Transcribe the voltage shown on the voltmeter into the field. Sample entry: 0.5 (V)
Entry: 430 (V)
